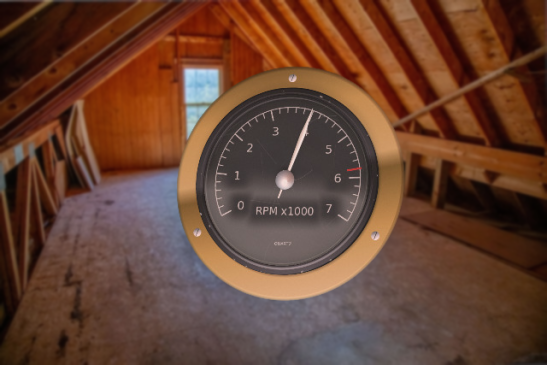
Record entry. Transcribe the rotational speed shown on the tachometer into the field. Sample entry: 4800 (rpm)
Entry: 4000 (rpm)
